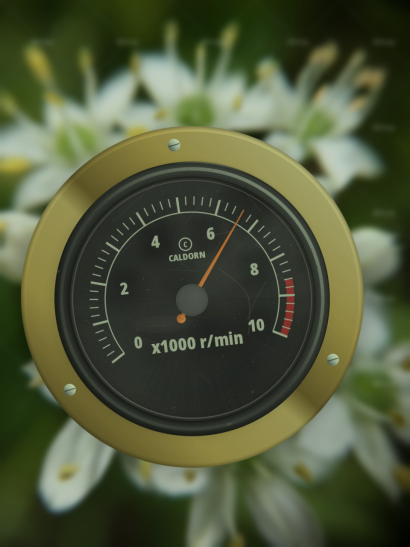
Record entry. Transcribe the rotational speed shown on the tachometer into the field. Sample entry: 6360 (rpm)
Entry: 6600 (rpm)
